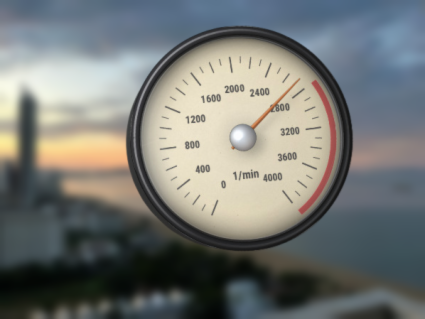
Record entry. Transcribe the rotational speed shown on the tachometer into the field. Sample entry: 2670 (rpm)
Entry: 2700 (rpm)
